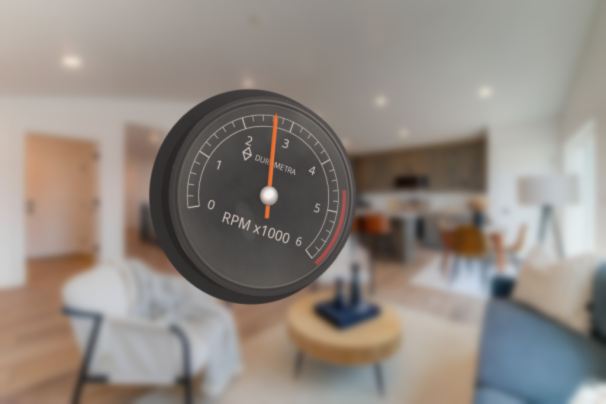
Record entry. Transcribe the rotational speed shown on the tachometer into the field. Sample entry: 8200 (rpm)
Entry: 2600 (rpm)
